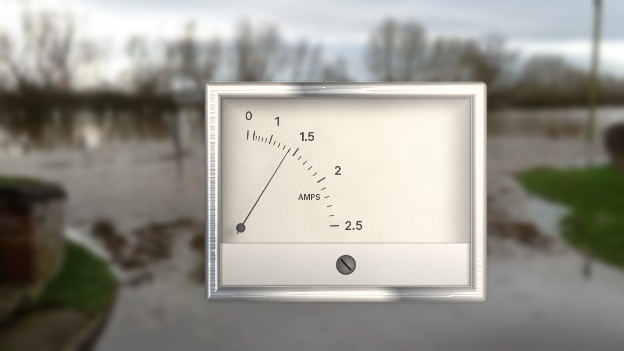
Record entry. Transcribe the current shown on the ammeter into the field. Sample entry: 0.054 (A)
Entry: 1.4 (A)
